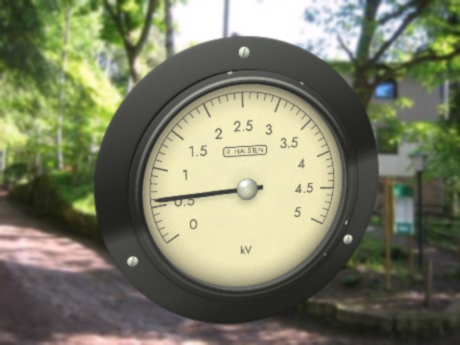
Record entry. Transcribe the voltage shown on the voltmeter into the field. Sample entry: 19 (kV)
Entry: 0.6 (kV)
